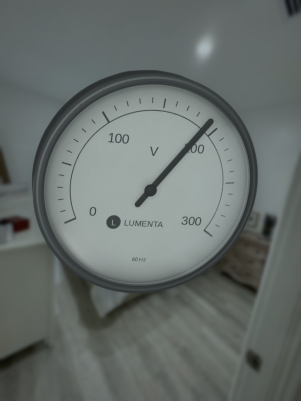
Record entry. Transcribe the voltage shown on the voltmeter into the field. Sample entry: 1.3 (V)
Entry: 190 (V)
